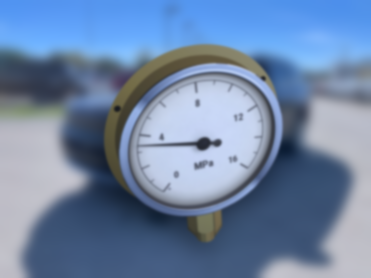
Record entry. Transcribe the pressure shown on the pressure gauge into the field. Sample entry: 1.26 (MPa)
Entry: 3.5 (MPa)
